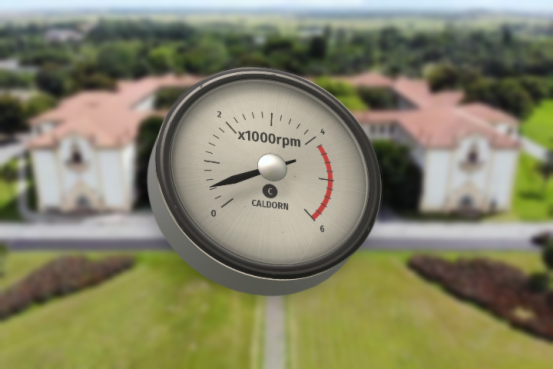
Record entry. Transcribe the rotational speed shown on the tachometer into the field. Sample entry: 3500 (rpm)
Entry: 400 (rpm)
